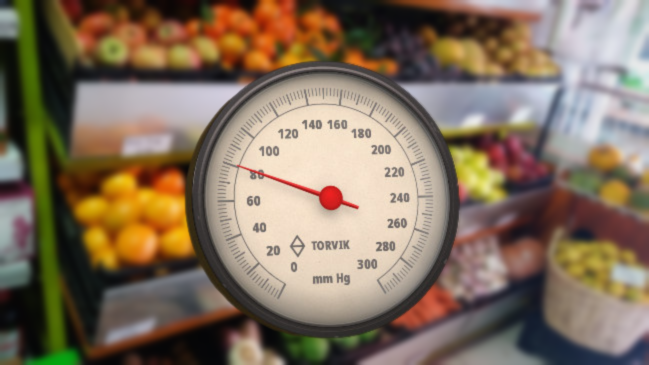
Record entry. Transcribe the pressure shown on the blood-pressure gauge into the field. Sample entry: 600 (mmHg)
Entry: 80 (mmHg)
